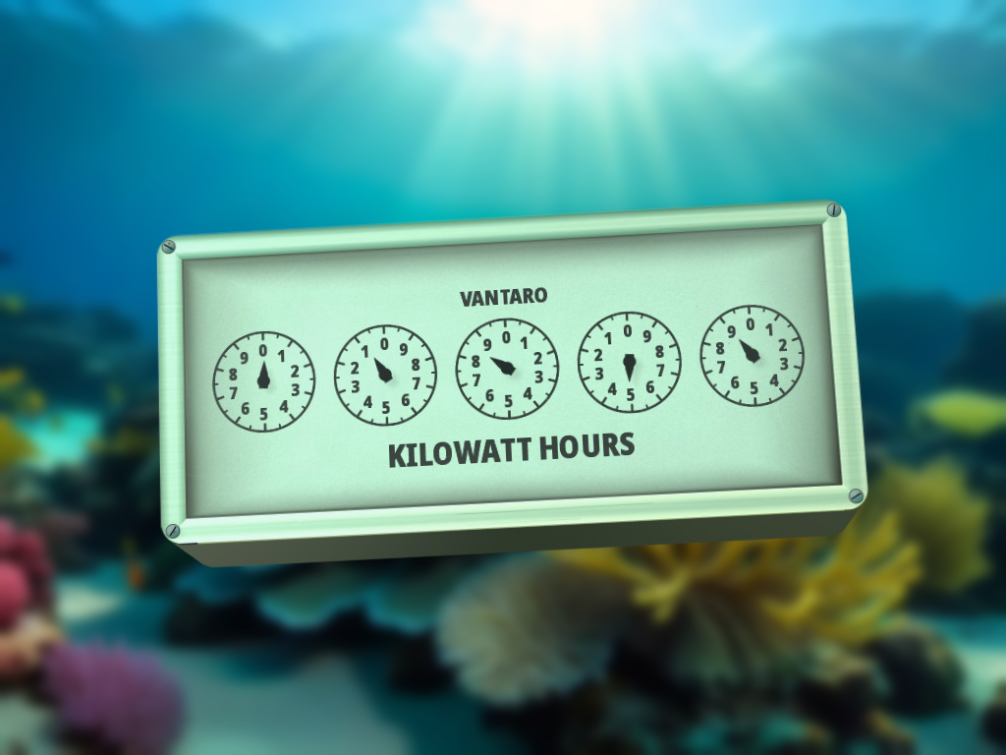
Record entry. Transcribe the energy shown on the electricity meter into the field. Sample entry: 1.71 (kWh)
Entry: 849 (kWh)
